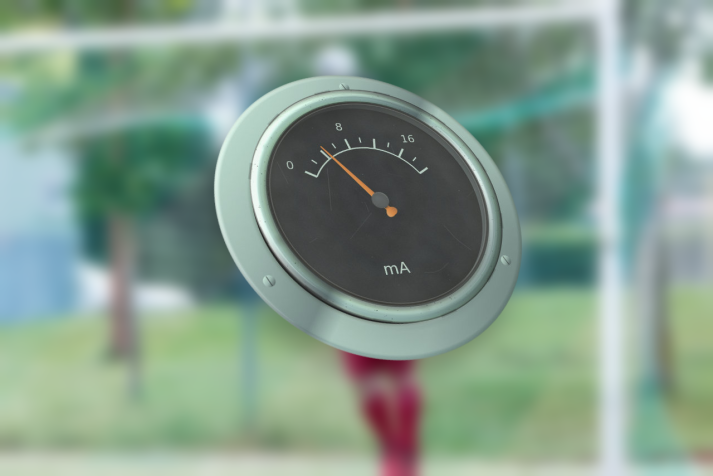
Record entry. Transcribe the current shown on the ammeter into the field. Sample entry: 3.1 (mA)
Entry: 4 (mA)
